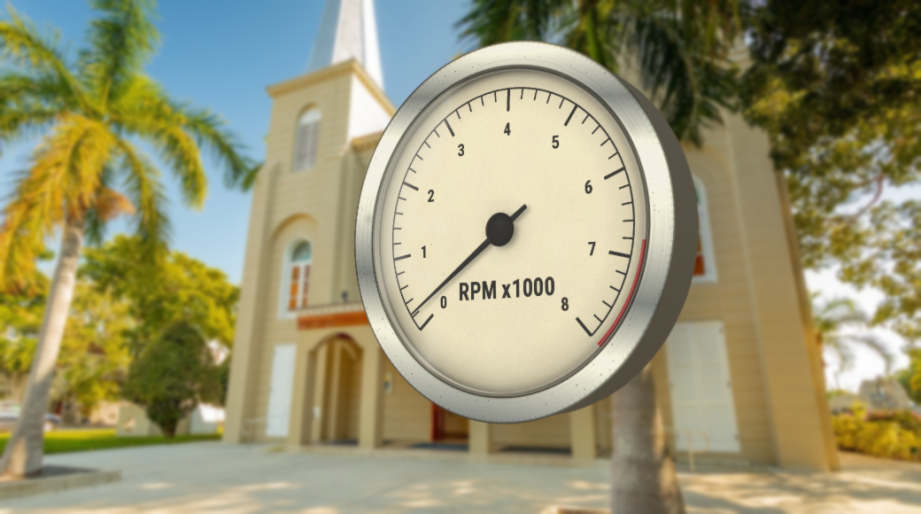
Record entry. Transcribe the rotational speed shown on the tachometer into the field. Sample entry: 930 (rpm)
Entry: 200 (rpm)
